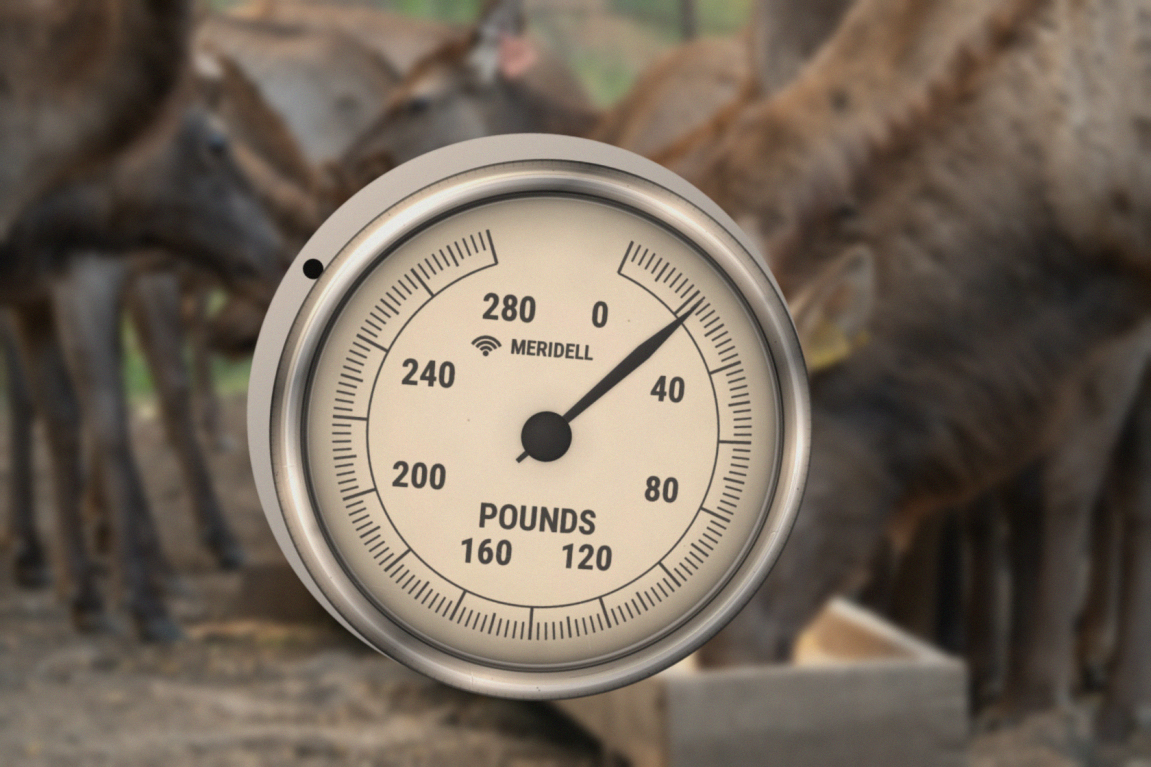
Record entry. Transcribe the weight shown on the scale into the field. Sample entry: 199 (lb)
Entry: 22 (lb)
